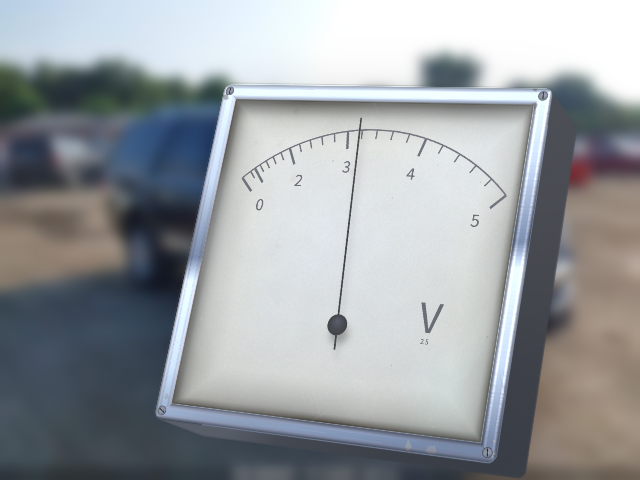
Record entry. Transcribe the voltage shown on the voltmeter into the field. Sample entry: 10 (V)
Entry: 3.2 (V)
